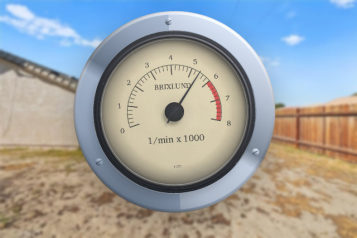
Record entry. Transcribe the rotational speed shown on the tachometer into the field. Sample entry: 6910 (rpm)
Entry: 5400 (rpm)
